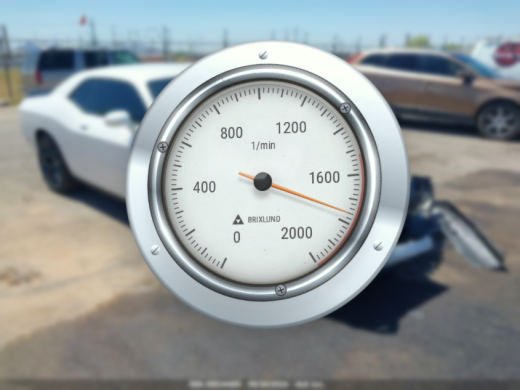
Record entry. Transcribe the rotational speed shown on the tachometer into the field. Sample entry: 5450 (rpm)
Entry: 1760 (rpm)
